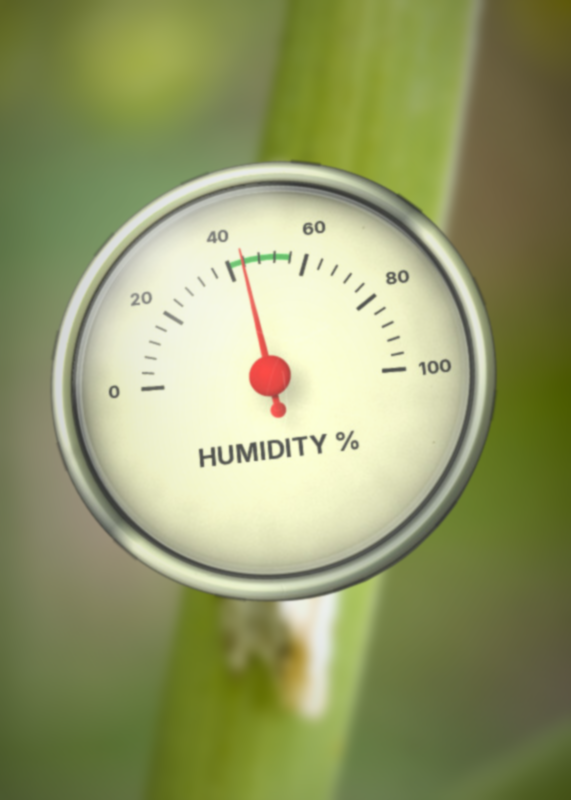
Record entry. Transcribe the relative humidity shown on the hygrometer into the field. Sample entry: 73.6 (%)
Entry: 44 (%)
